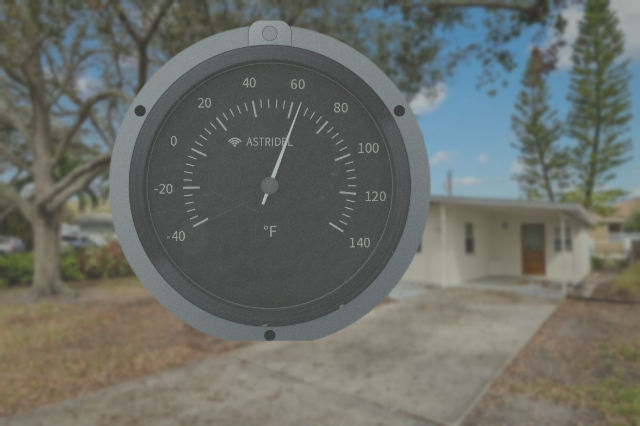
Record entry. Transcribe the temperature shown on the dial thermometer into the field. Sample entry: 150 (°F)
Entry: 64 (°F)
